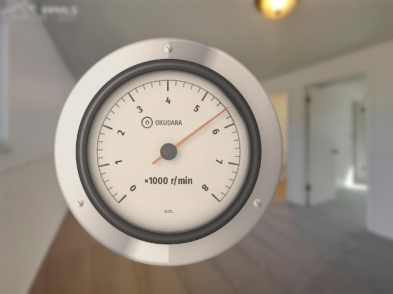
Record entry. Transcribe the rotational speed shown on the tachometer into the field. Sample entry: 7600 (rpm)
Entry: 5600 (rpm)
